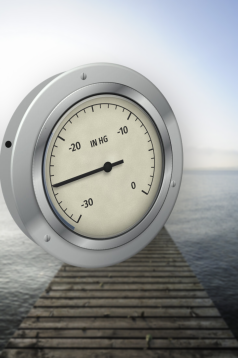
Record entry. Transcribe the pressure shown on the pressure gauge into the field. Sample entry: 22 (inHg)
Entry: -25 (inHg)
